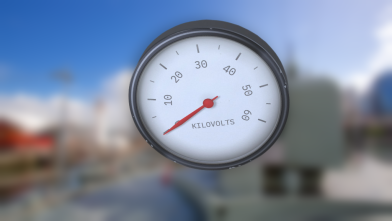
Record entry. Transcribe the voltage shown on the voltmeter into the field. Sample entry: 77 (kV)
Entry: 0 (kV)
